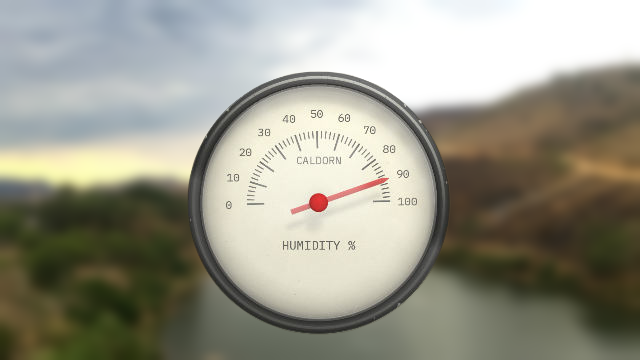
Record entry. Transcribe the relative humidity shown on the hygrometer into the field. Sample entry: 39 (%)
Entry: 90 (%)
